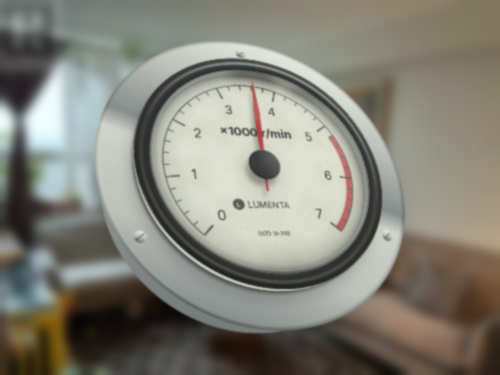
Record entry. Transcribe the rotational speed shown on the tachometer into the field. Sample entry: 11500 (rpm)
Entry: 3600 (rpm)
